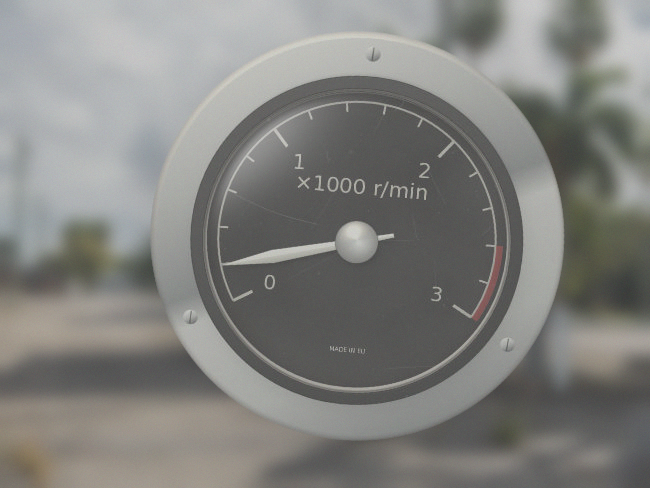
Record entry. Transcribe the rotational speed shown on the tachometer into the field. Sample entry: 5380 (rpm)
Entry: 200 (rpm)
